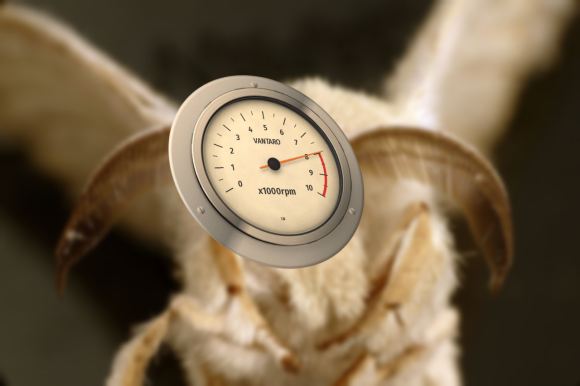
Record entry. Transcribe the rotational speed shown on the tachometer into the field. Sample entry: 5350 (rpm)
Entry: 8000 (rpm)
